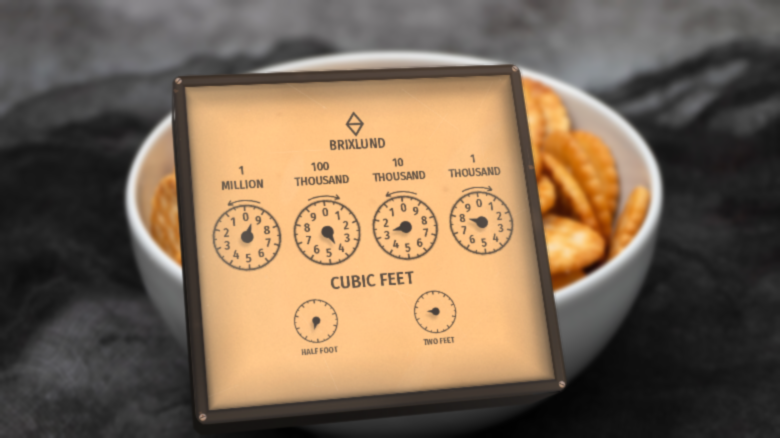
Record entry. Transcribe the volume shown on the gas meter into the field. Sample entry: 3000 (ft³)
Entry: 942800 (ft³)
